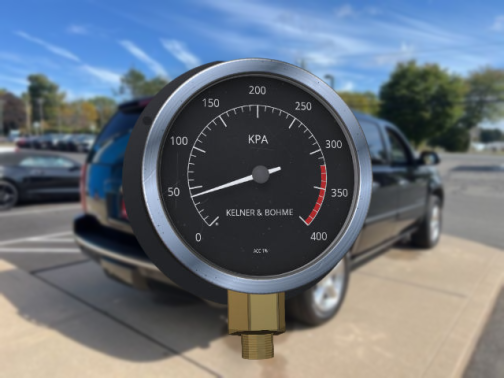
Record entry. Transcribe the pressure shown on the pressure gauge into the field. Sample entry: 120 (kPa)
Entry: 40 (kPa)
